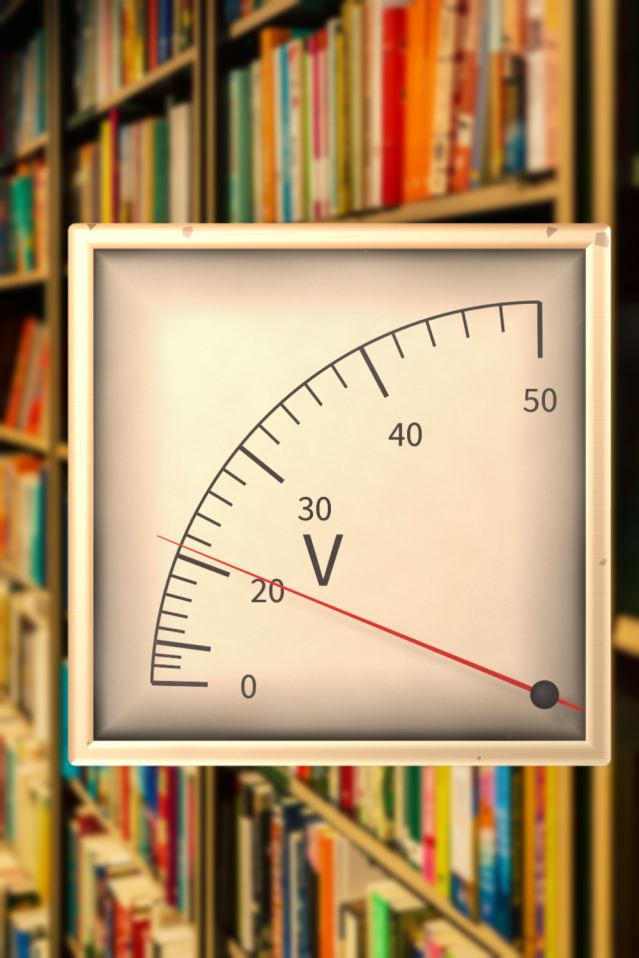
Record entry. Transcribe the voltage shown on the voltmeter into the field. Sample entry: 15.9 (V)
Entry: 21 (V)
